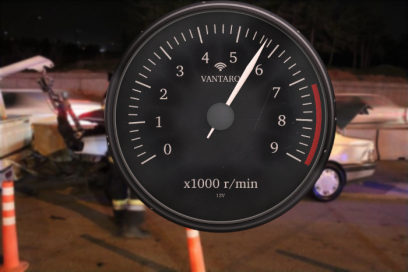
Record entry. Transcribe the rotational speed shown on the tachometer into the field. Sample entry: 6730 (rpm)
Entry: 5700 (rpm)
